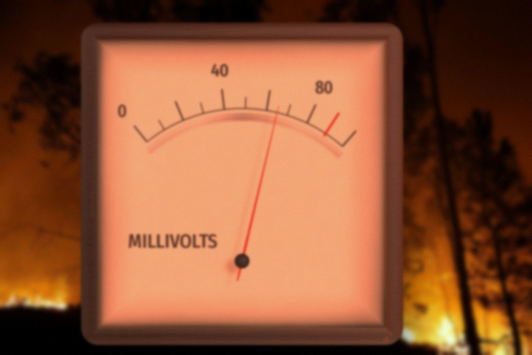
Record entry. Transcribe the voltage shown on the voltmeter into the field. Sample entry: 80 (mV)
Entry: 65 (mV)
